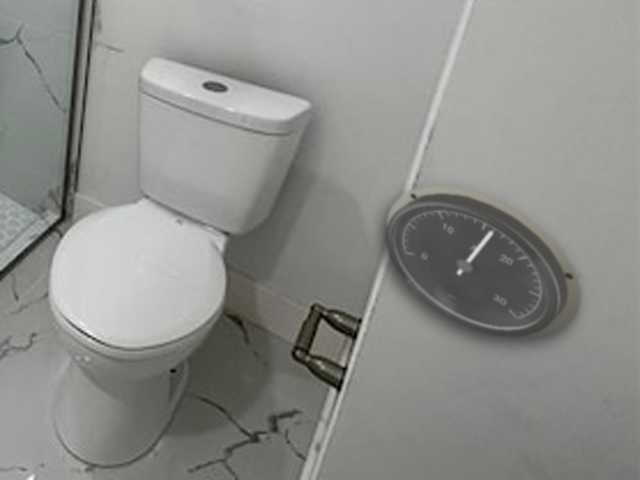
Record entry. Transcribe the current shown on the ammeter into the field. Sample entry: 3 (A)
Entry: 16 (A)
